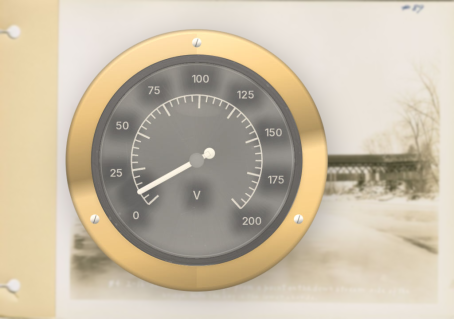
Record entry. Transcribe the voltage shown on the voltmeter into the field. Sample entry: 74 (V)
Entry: 10 (V)
